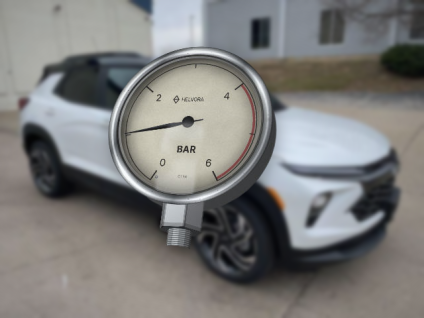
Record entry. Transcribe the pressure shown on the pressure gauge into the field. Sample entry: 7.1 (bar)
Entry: 1 (bar)
